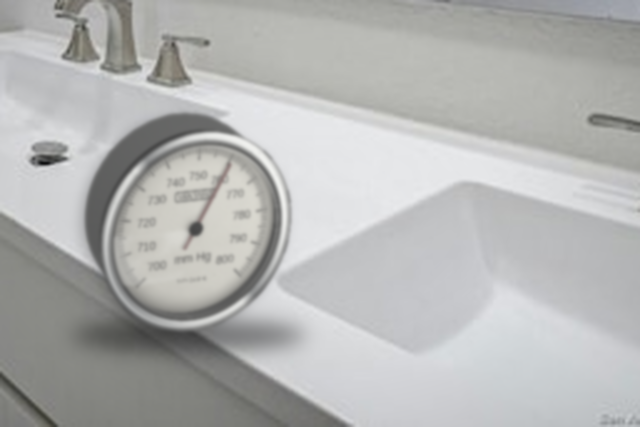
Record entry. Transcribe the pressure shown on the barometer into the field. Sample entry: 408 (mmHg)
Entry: 760 (mmHg)
